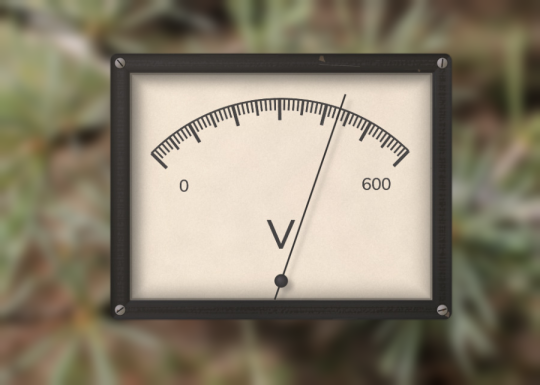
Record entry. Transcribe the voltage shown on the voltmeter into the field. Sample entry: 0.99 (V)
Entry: 430 (V)
